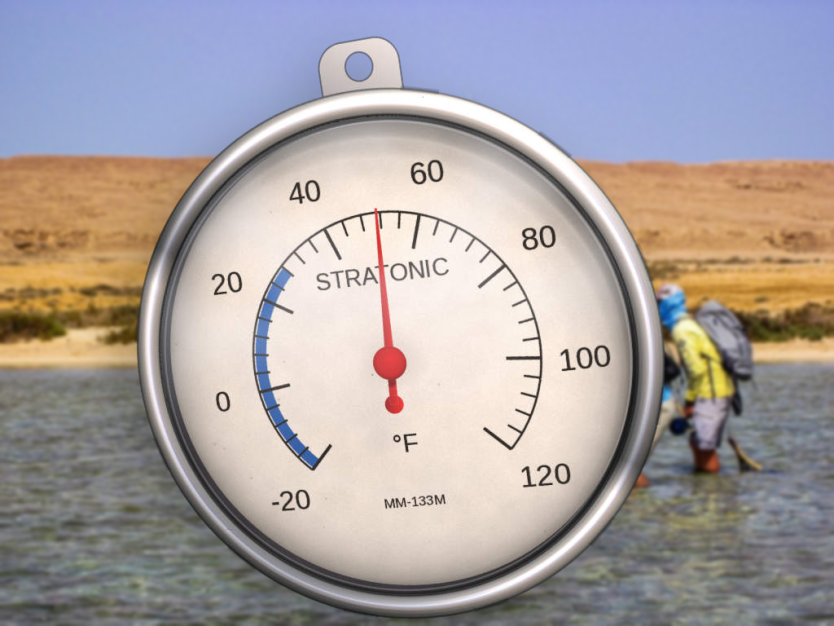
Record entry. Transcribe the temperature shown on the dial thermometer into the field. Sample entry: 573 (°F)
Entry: 52 (°F)
